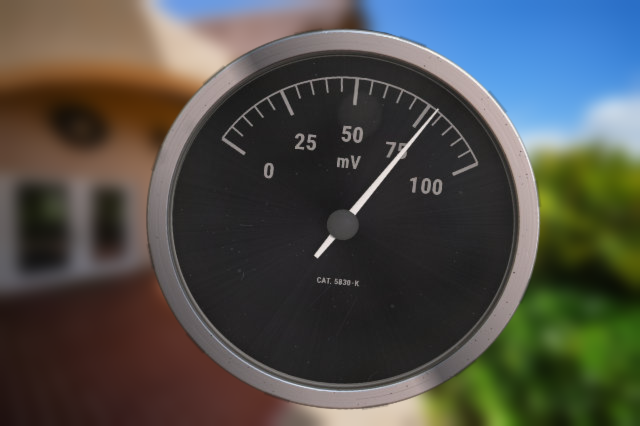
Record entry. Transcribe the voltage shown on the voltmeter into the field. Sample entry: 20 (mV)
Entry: 77.5 (mV)
